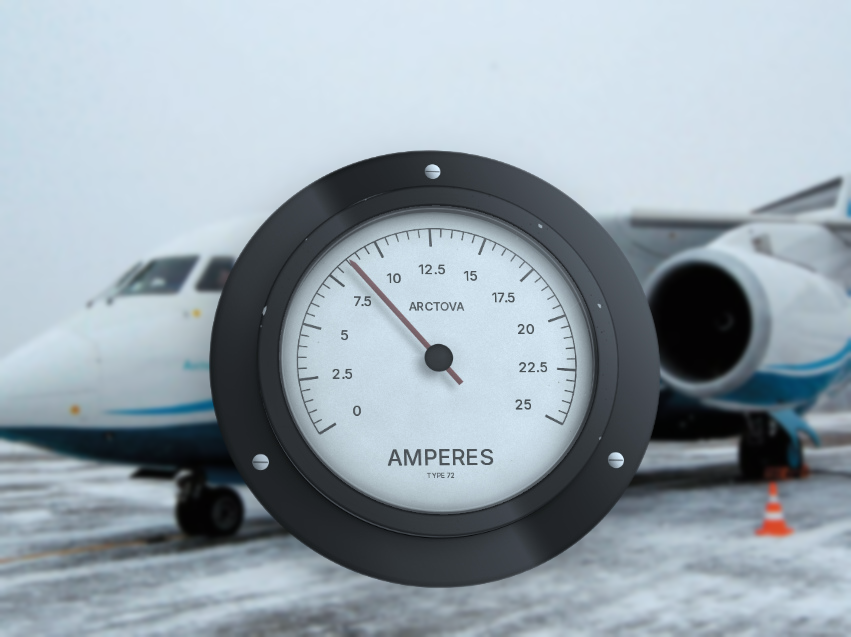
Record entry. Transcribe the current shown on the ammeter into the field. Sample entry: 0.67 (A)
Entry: 8.5 (A)
